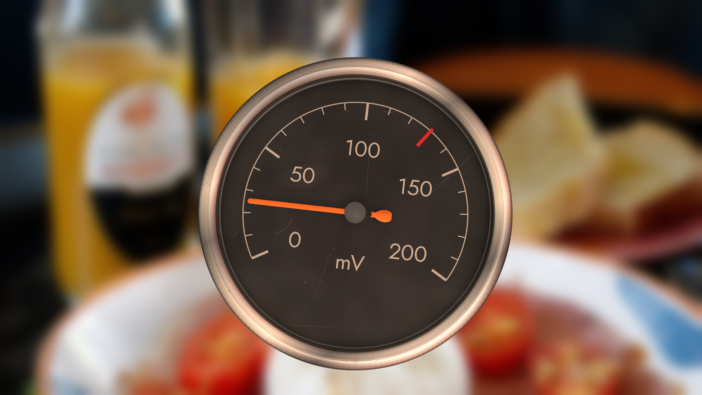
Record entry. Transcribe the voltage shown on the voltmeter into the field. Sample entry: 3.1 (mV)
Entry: 25 (mV)
